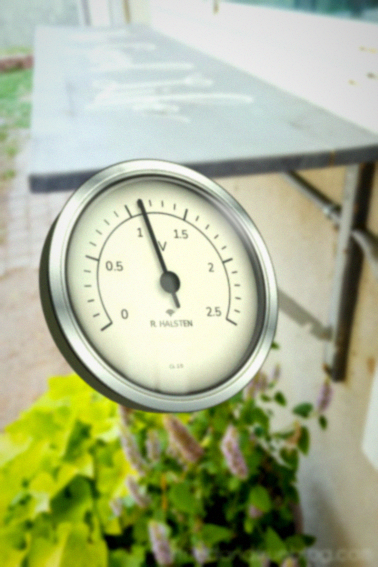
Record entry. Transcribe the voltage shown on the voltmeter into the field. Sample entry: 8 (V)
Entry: 1.1 (V)
